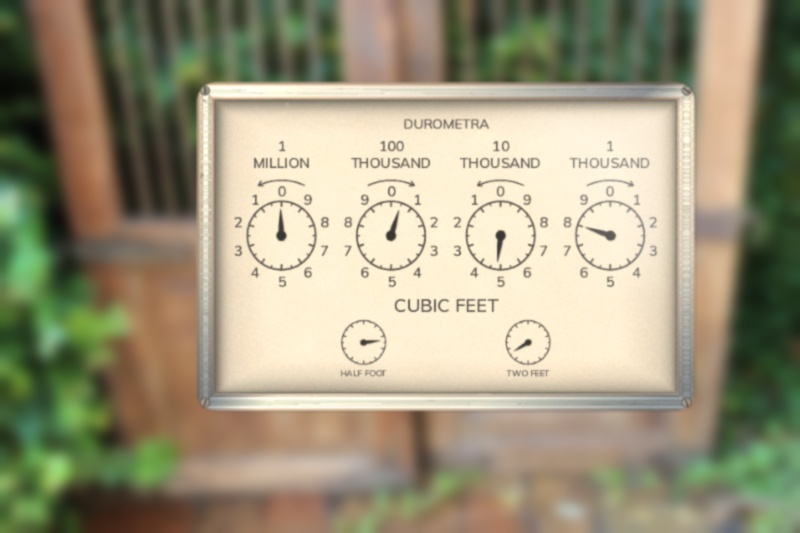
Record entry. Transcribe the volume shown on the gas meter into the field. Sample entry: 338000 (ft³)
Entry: 4800 (ft³)
